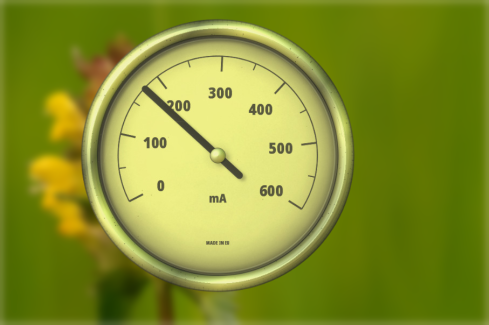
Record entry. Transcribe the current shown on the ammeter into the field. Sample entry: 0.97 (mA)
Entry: 175 (mA)
